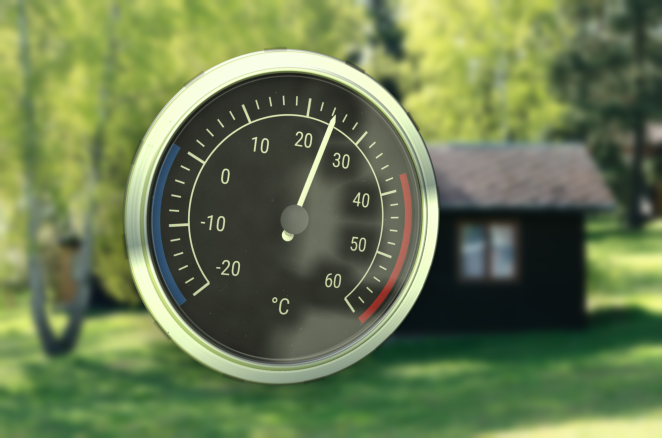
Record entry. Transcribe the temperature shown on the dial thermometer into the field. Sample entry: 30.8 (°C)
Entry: 24 (°C)
